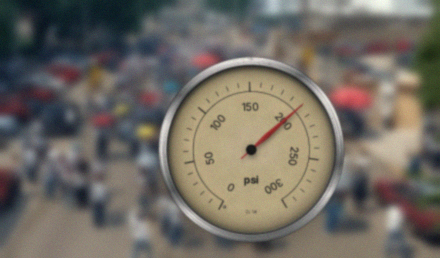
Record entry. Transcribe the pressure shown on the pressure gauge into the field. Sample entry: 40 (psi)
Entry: 200 (psi)
